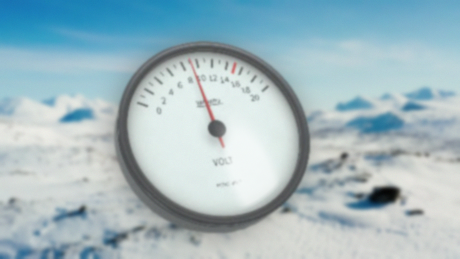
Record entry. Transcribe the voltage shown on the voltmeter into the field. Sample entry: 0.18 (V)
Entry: 9 (V)
